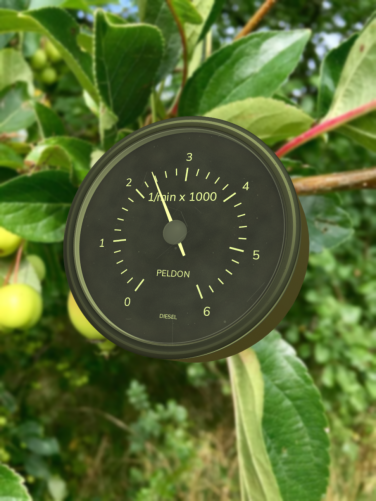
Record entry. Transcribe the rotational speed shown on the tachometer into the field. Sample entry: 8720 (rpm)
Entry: 2400 (rpm)
